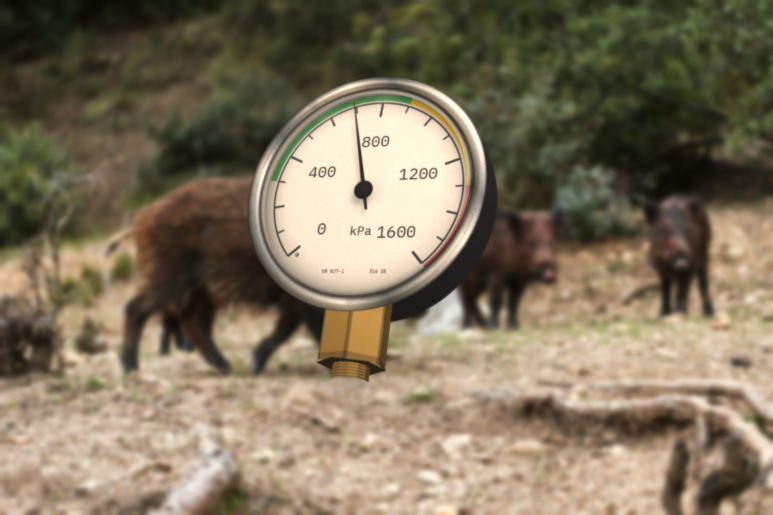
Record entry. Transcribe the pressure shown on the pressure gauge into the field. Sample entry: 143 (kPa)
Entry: 700 (kPa)
